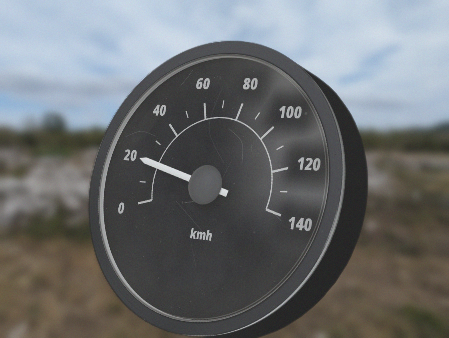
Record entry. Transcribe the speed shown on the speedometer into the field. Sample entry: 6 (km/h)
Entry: 20 (km/h)
